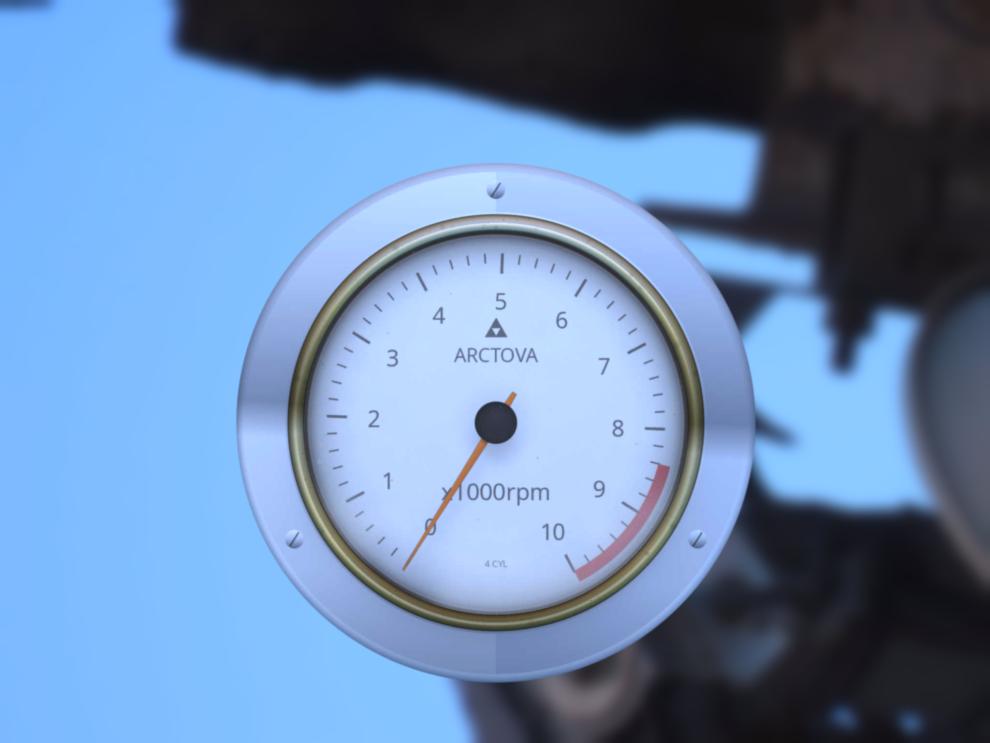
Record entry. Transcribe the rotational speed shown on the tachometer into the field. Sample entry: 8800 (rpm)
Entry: 0 (rpm)
